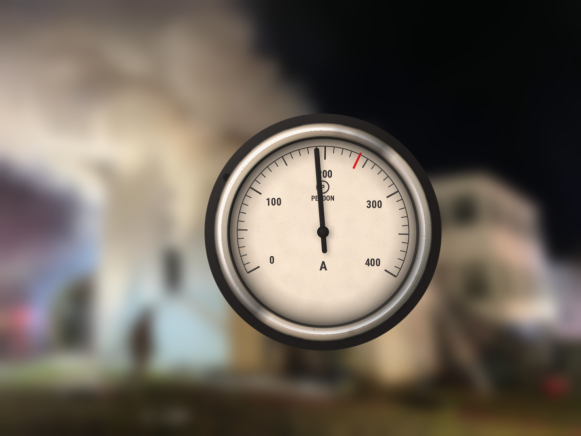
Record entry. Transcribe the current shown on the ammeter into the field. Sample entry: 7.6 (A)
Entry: 190 (A)
